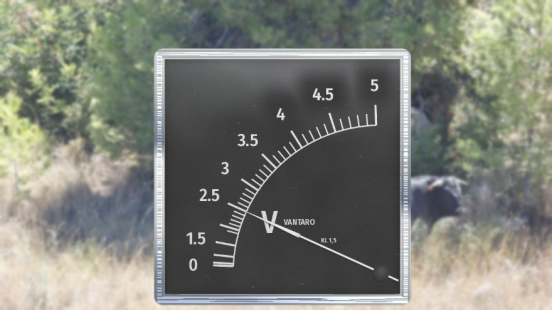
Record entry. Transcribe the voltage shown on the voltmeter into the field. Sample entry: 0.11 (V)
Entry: 2.5 (V)
